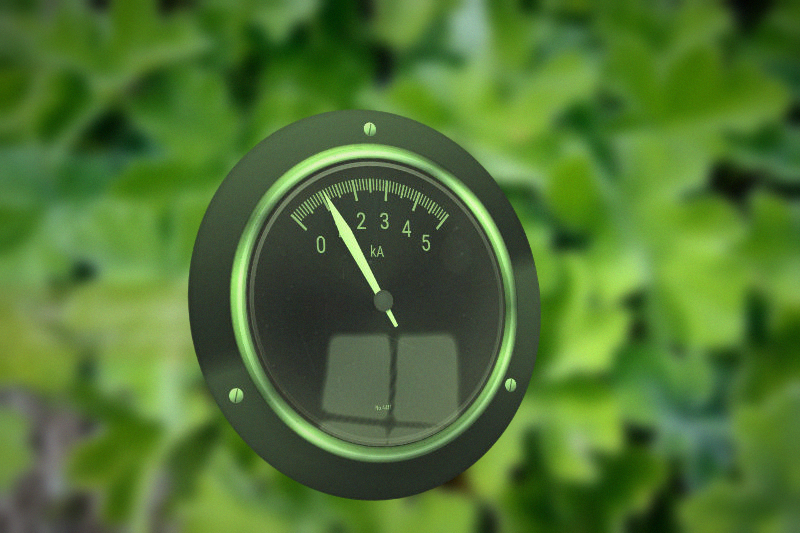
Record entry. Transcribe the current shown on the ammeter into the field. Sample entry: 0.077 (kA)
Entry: 1 (kA)
